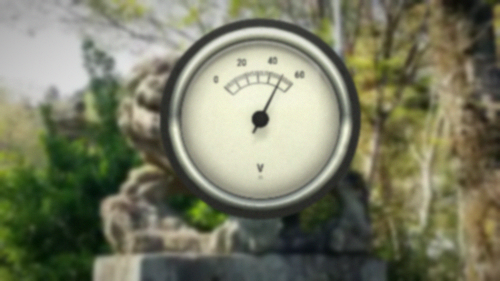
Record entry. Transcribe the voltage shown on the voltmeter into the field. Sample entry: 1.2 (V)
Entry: 50 (V)
